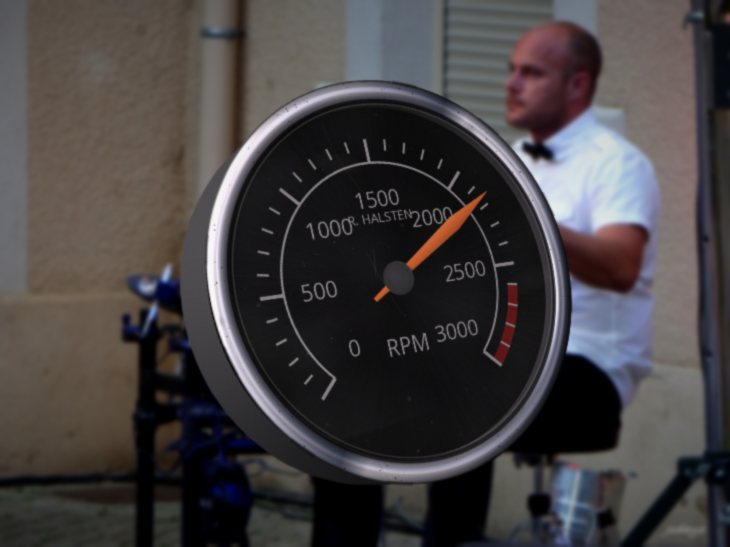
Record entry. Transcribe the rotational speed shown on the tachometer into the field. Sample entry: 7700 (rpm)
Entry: 2150 (rpm)
